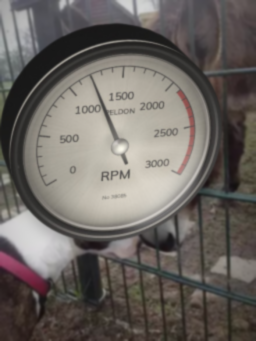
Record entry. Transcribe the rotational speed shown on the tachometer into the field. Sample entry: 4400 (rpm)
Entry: 1200 (rpm)
